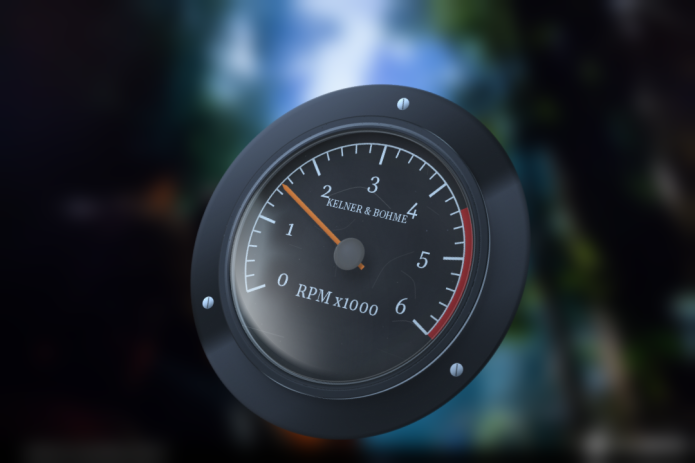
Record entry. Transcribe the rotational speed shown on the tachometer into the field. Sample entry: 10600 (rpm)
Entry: 1500 (rpm)
